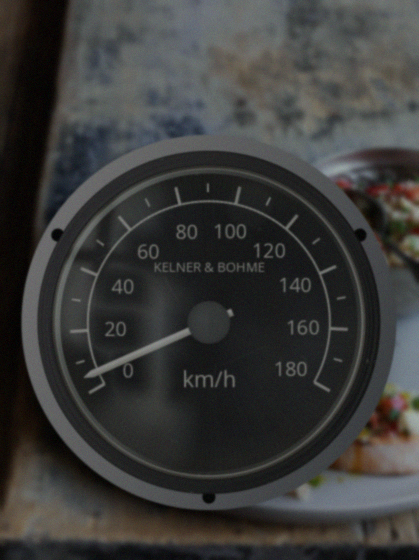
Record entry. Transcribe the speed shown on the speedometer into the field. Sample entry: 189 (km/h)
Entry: 5 (km/h)
